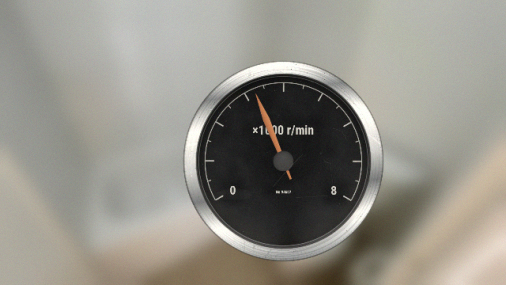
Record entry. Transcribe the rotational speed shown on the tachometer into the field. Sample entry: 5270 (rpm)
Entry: 3250 (rpm)
